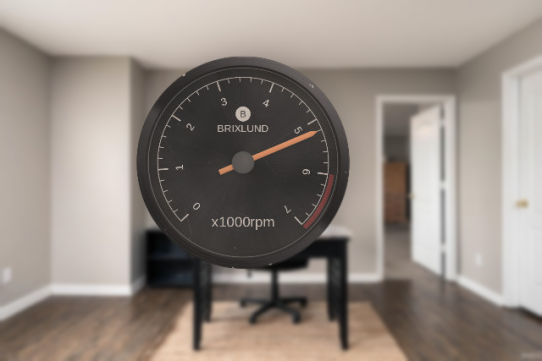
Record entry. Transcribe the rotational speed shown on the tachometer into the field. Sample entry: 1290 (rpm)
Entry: 5200 (rpm)
